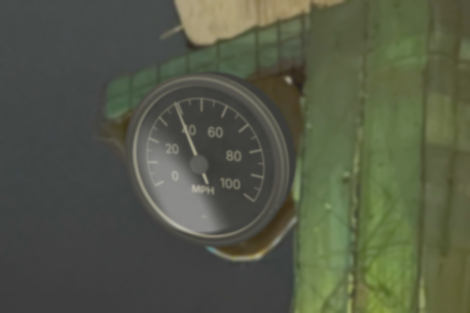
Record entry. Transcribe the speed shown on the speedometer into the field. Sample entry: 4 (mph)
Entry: 40 (mph)
